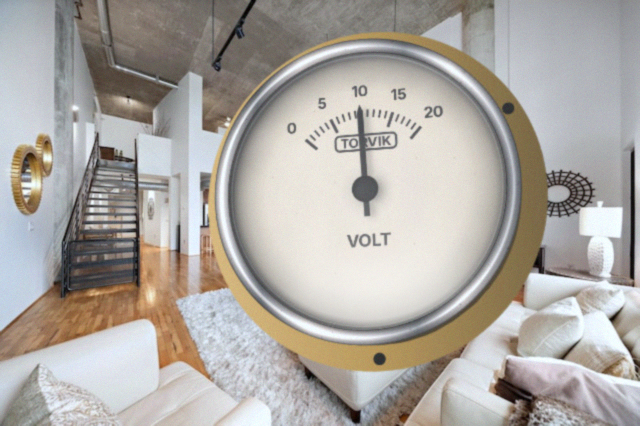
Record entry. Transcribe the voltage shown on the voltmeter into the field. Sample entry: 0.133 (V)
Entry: 10 (V)
